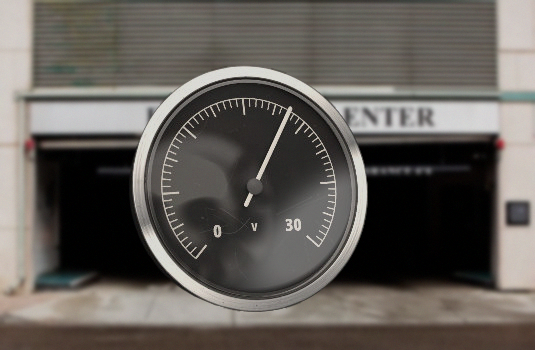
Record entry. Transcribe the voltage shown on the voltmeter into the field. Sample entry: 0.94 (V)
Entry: 18.5 (V)
